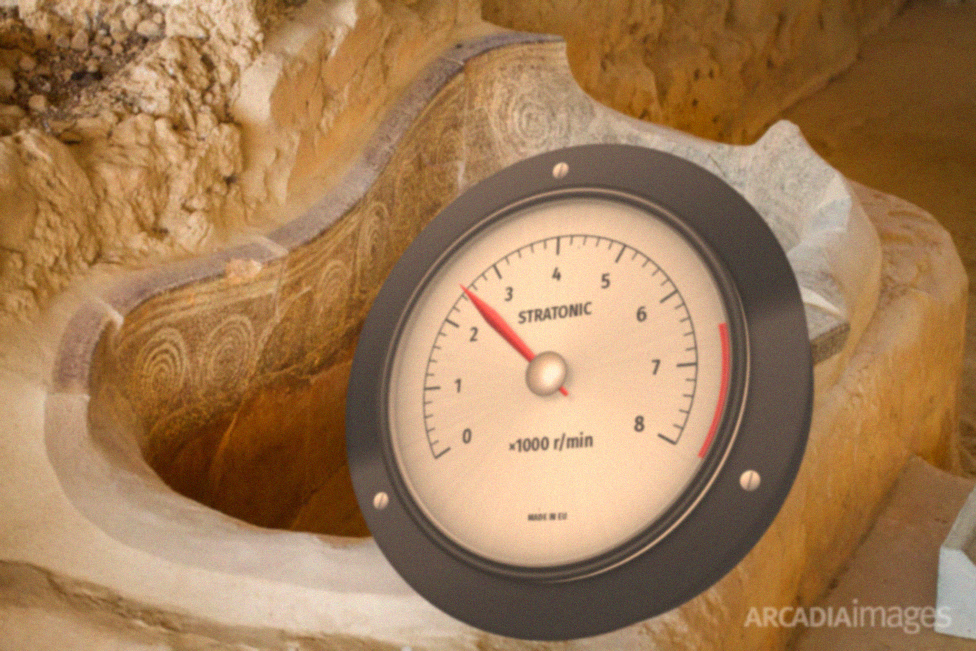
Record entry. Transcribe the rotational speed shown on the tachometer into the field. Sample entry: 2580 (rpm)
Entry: 2500 (rpm)
